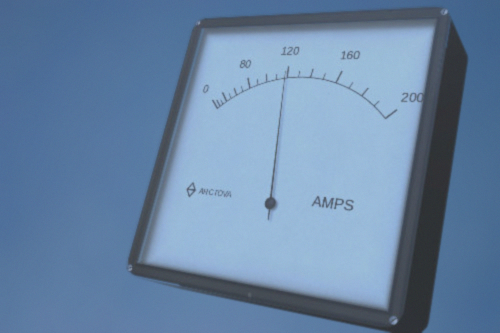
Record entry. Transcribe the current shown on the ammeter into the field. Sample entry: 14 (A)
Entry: 120 (A)
